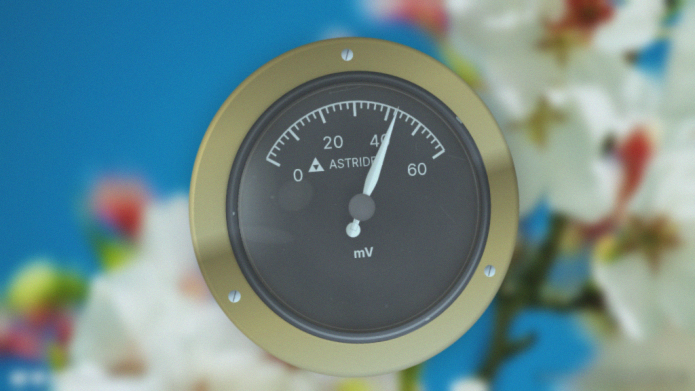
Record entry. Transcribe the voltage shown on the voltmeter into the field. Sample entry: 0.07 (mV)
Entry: 42 (mV)
